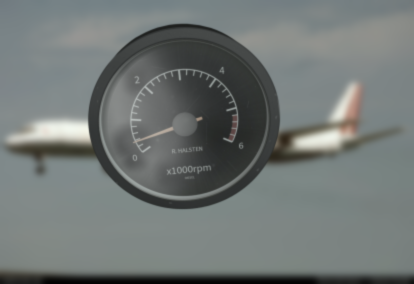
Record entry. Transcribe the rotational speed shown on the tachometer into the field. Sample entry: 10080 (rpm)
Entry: 400 (rpm)
